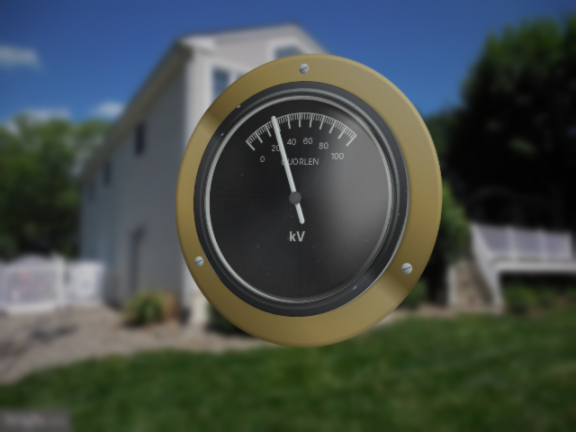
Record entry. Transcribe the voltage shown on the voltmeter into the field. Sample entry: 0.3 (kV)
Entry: 30 (kV)
